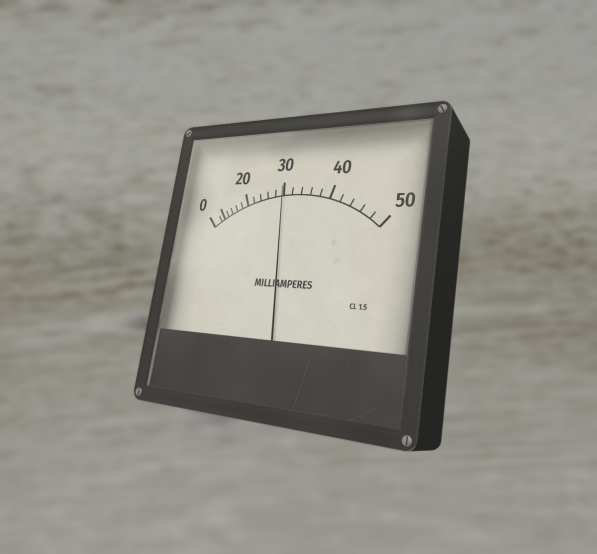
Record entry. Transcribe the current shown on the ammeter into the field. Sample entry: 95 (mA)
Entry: 30 (mA)
